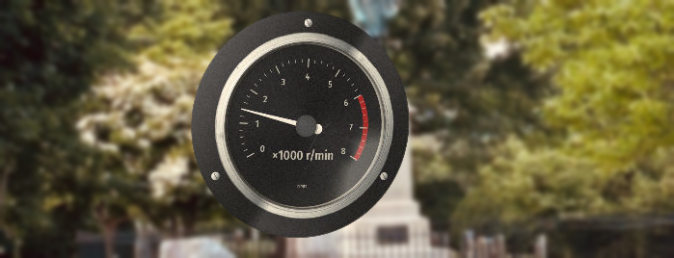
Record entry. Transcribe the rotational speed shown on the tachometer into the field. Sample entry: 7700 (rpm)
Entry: 1400 (rpm)
